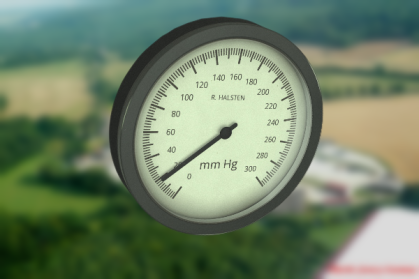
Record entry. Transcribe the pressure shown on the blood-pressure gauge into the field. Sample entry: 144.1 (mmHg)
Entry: 20 (mmHg)
